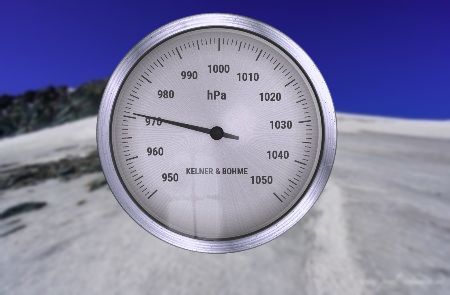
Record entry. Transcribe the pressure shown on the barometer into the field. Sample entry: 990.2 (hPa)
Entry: 971 (hPa)
